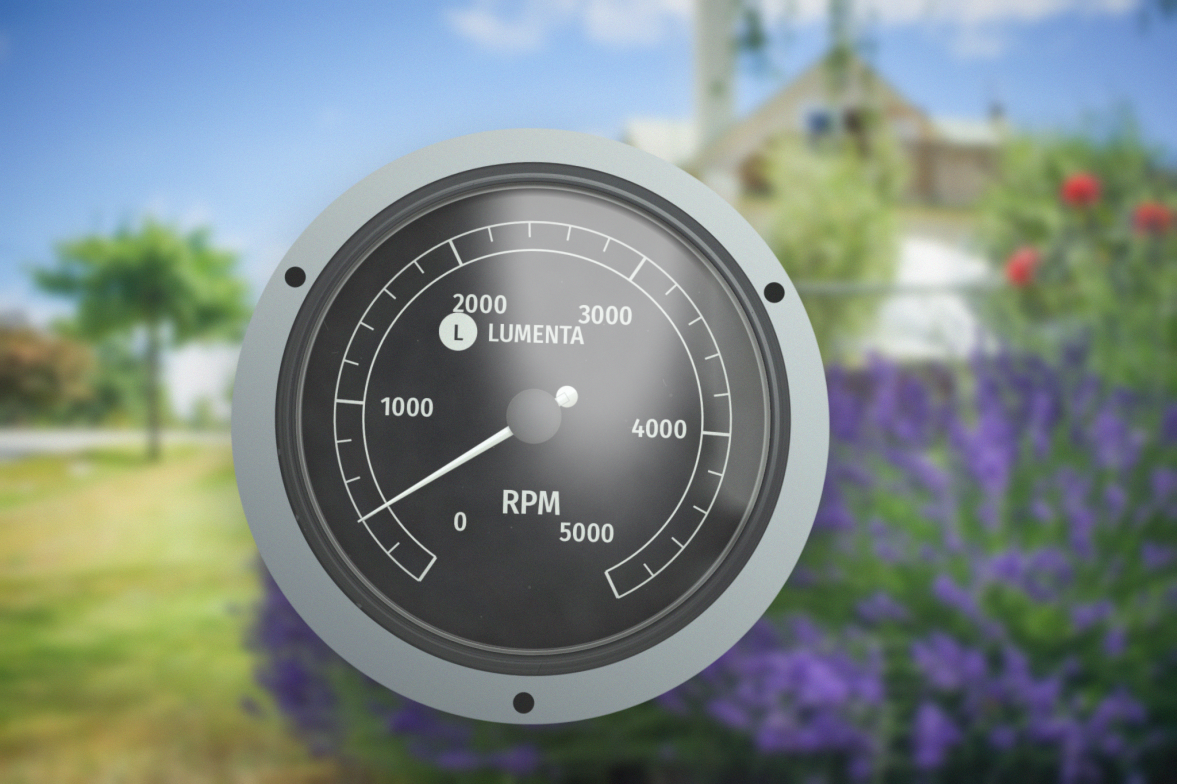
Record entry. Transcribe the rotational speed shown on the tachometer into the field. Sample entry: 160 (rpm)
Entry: 400 (rpm)
